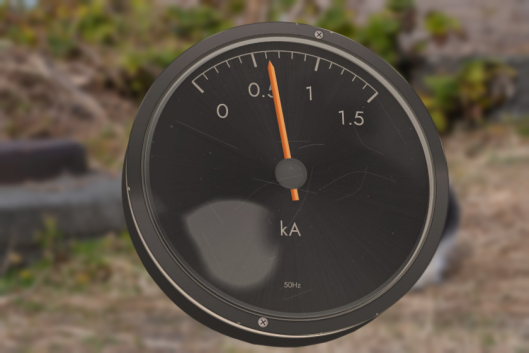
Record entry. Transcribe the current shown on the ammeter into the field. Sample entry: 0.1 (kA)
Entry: 0.6 (kA)
